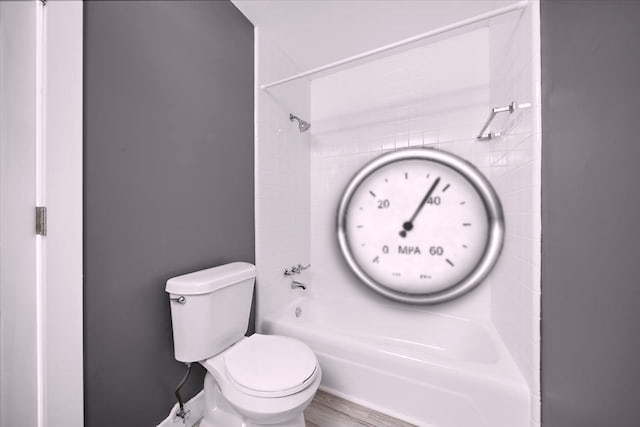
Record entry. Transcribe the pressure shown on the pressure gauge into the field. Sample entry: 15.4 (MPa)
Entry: 37.5 (MPa)
